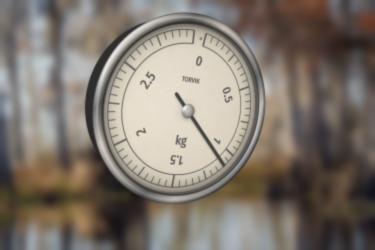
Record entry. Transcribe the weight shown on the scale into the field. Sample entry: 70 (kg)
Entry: 1.1 (kg)
